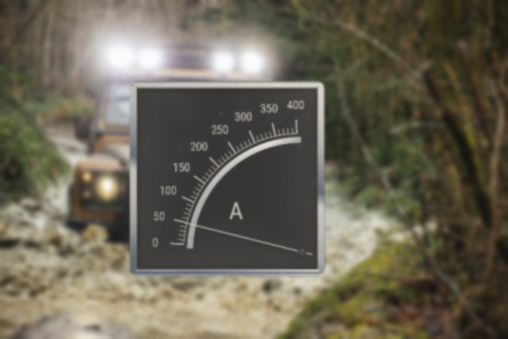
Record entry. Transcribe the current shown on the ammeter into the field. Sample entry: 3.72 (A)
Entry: 50 (A)
